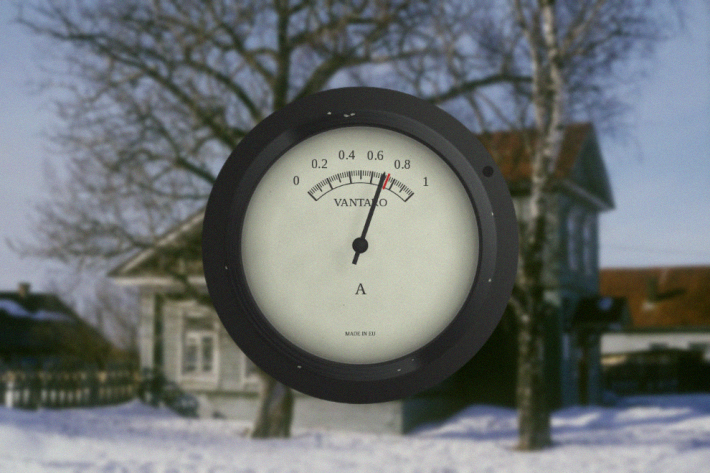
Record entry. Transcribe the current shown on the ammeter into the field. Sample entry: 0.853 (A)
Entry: 0.7 (A)
